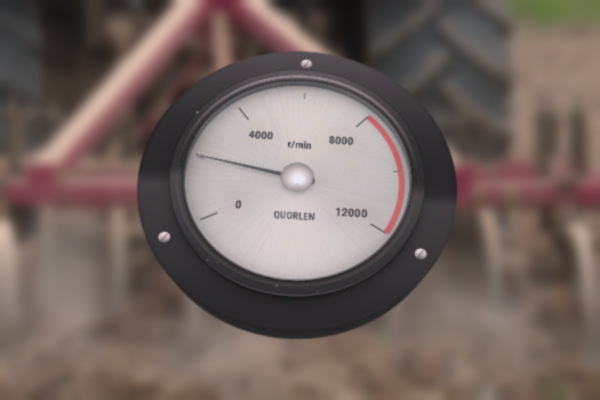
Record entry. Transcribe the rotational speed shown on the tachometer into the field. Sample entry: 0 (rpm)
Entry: 2000 (rpm)
